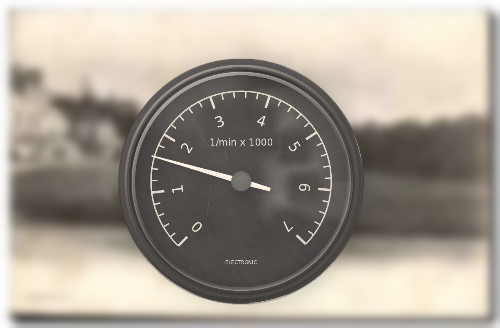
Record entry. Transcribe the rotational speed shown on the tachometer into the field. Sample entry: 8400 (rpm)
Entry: 1600 (rpm)
